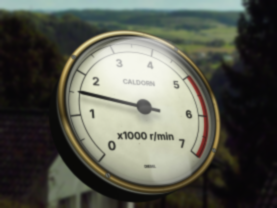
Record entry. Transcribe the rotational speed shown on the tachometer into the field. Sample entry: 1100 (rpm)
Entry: 1500 (rpm)
